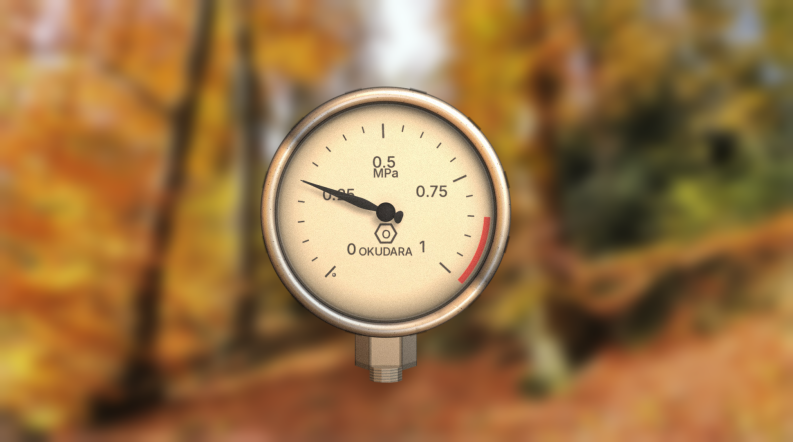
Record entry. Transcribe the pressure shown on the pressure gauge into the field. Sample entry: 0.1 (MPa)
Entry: 0.25 (MPa)
